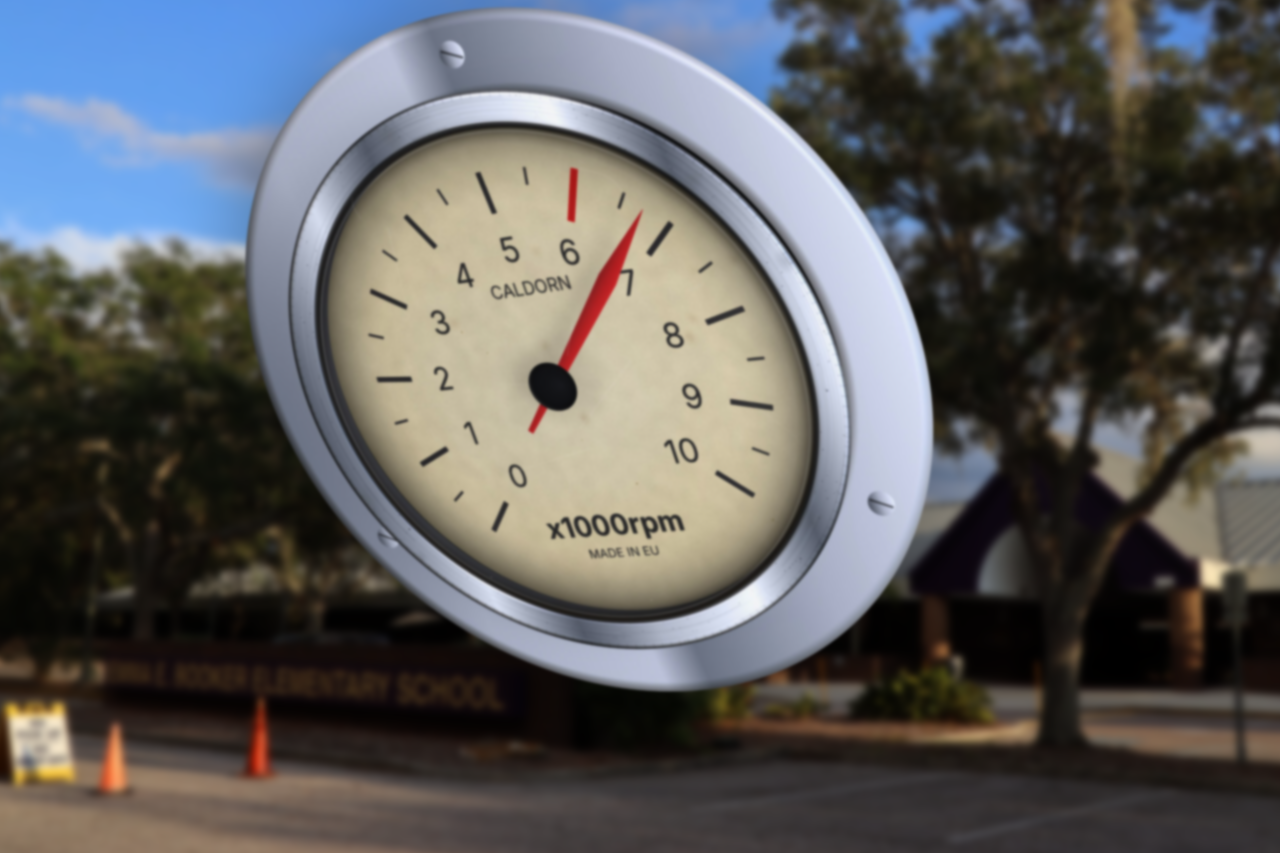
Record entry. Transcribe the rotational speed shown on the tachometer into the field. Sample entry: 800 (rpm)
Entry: 6750 (rpm)
